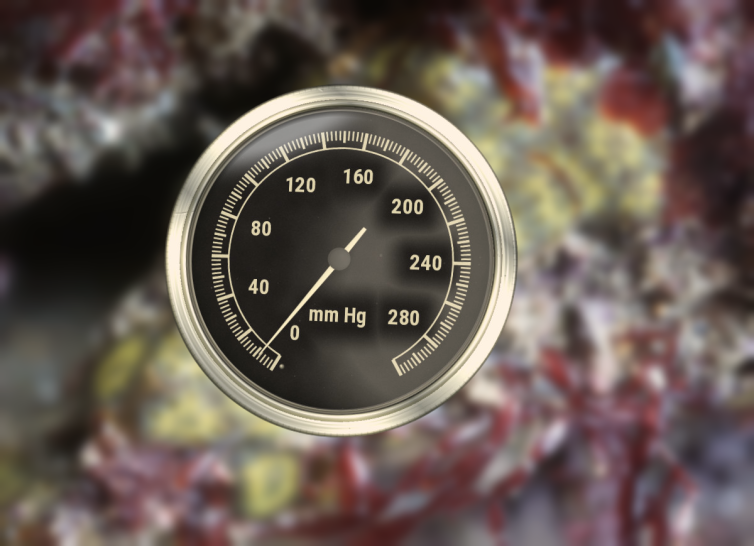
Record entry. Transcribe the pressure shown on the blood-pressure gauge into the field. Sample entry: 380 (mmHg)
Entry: 8 (mmHg)
